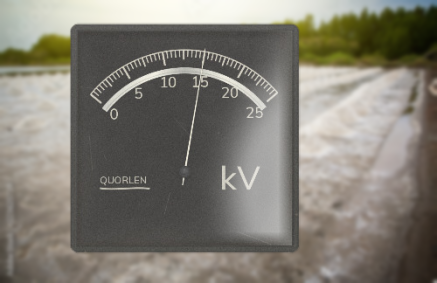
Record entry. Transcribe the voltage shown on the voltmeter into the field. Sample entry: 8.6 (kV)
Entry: 15 (kV)
